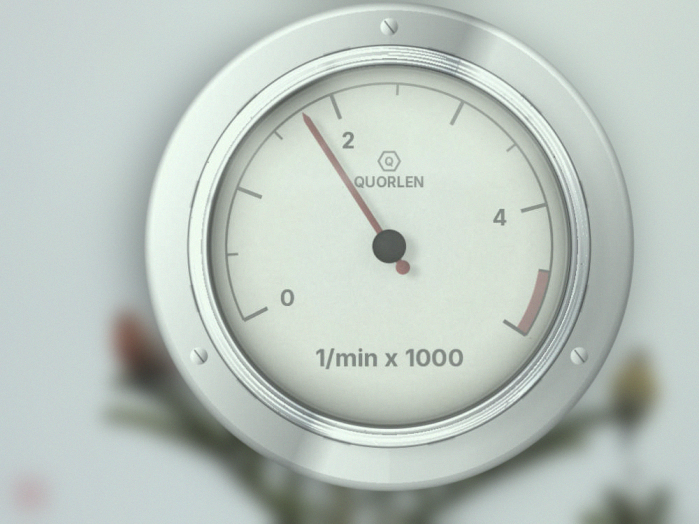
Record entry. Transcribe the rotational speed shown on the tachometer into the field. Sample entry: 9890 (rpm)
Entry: 1750 (rpm)
